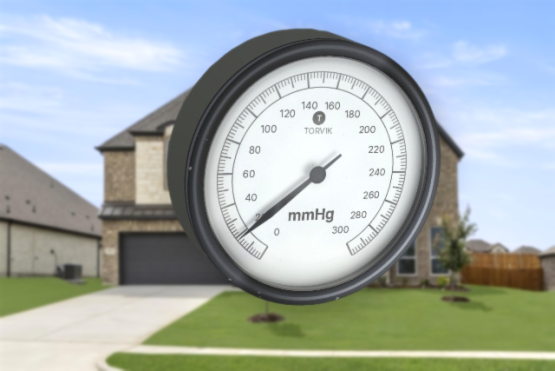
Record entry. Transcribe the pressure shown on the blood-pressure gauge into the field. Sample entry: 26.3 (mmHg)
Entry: 20 (mmHg)
